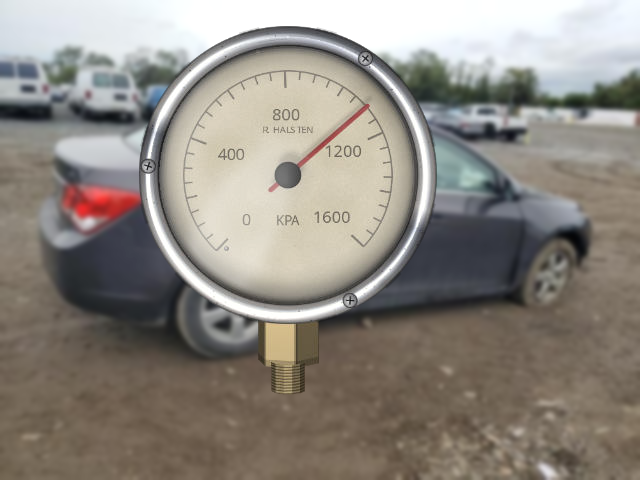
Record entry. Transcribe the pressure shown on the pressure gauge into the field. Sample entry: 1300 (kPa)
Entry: 1100 (kPa)
